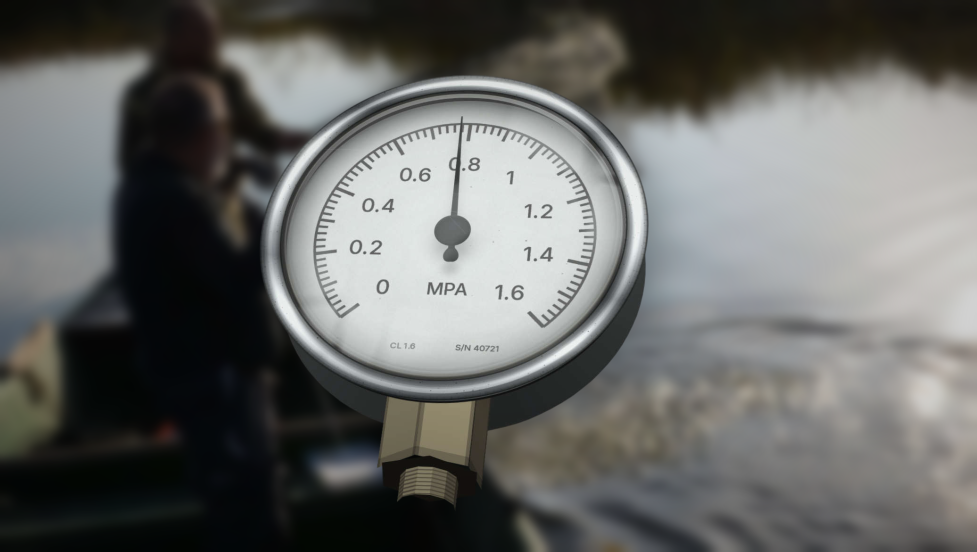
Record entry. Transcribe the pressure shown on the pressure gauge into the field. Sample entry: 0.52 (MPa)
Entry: 0.78 (MPa)
